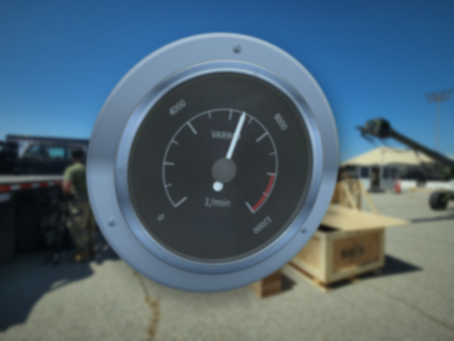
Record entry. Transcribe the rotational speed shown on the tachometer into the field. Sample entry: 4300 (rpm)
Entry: 6500 (rpm)
